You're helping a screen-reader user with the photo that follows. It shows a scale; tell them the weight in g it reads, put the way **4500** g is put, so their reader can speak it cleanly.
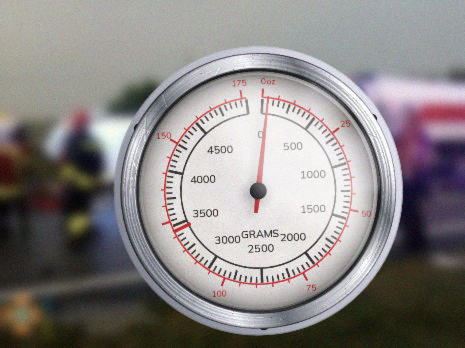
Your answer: **50** g
